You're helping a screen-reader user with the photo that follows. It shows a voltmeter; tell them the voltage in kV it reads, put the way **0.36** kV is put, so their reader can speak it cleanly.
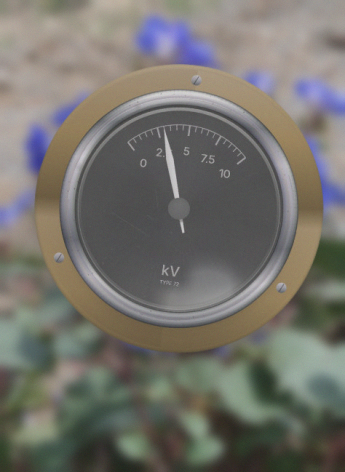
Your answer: **3** kV
